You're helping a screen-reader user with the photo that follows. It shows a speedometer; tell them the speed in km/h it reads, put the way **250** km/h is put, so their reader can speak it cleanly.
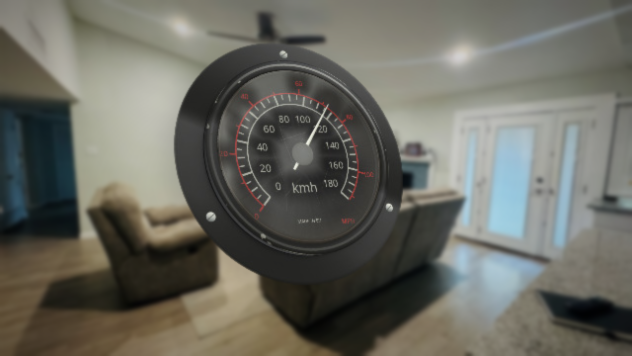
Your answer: **115** km/h
